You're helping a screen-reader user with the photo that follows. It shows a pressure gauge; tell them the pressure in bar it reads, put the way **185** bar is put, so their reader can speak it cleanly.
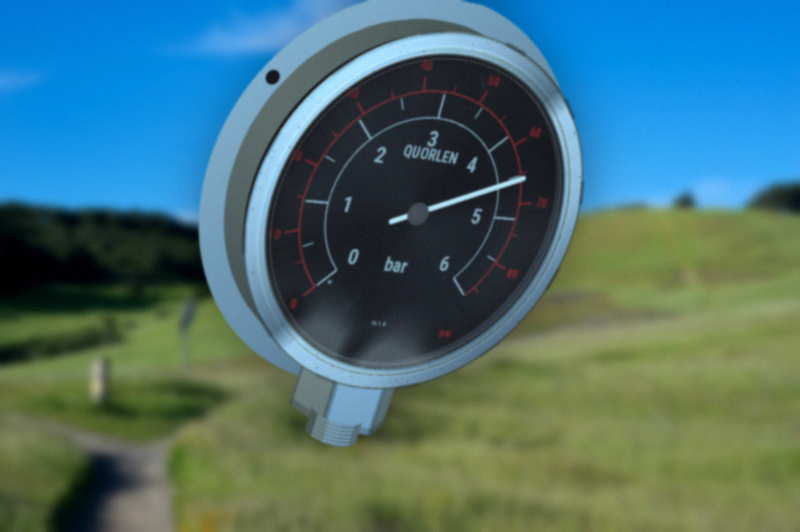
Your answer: **4.5** bar
